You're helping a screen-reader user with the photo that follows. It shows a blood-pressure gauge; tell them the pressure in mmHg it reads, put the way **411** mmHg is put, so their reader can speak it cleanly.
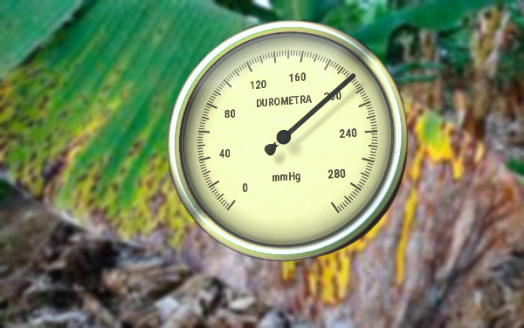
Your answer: **200** mmHg
